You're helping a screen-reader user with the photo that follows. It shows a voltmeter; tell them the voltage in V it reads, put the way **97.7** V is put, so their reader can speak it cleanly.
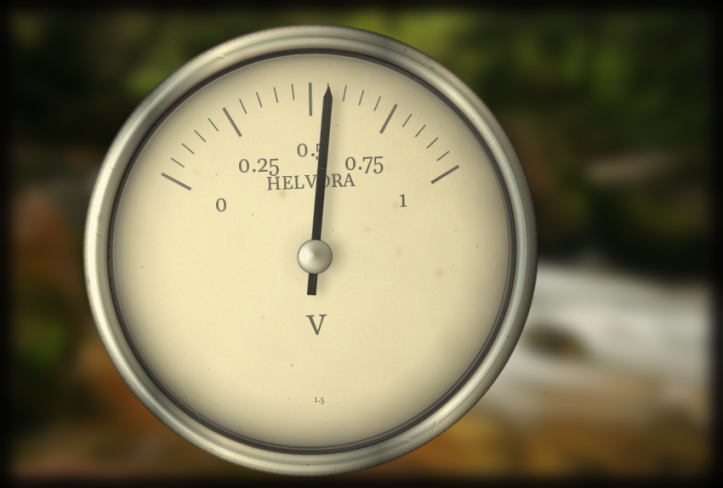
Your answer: **0.55** V
